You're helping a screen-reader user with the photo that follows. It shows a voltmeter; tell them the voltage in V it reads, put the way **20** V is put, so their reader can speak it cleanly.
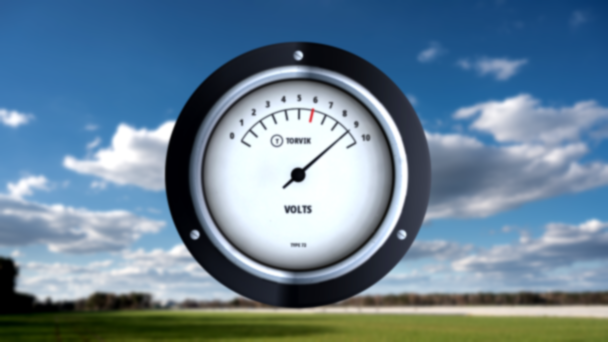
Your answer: **9** V
